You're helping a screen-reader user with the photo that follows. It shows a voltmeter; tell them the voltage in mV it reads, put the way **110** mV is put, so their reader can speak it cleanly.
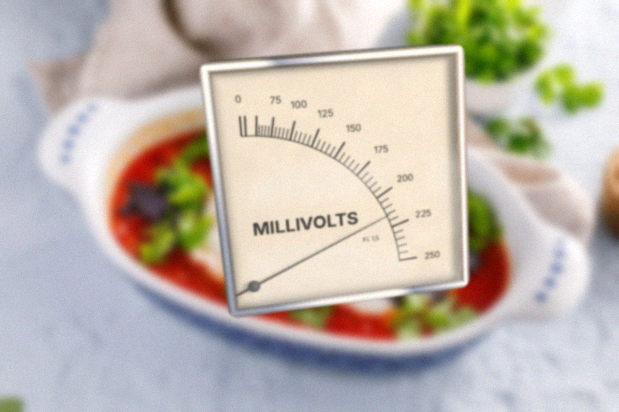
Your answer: **215** mV
